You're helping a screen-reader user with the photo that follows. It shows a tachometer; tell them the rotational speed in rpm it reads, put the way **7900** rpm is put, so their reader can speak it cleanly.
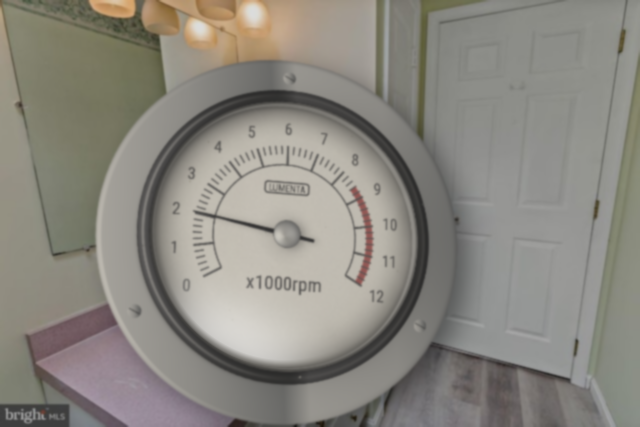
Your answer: **2000** rpm
